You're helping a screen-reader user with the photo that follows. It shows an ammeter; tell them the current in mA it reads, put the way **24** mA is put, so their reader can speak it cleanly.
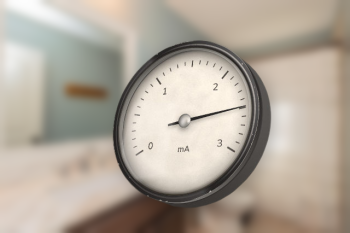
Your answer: **2.5** mA
